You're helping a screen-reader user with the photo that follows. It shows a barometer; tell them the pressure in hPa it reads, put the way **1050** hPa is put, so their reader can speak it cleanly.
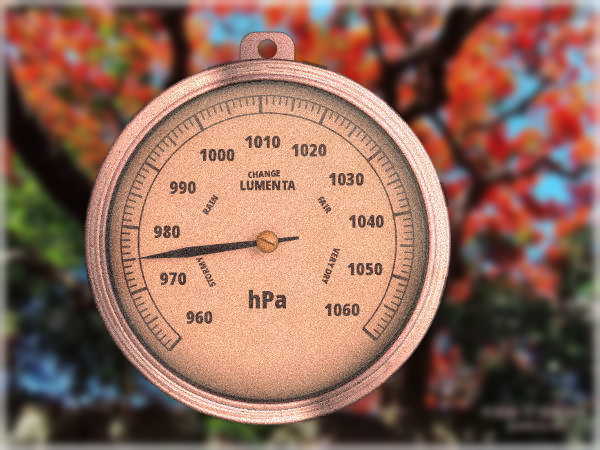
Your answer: **975** hPa
